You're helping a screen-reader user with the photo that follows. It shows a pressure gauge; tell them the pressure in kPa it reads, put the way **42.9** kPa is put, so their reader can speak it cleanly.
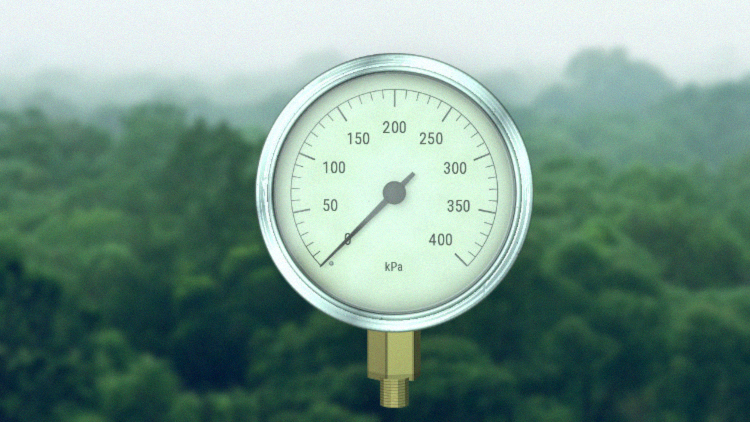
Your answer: **0** kPa
